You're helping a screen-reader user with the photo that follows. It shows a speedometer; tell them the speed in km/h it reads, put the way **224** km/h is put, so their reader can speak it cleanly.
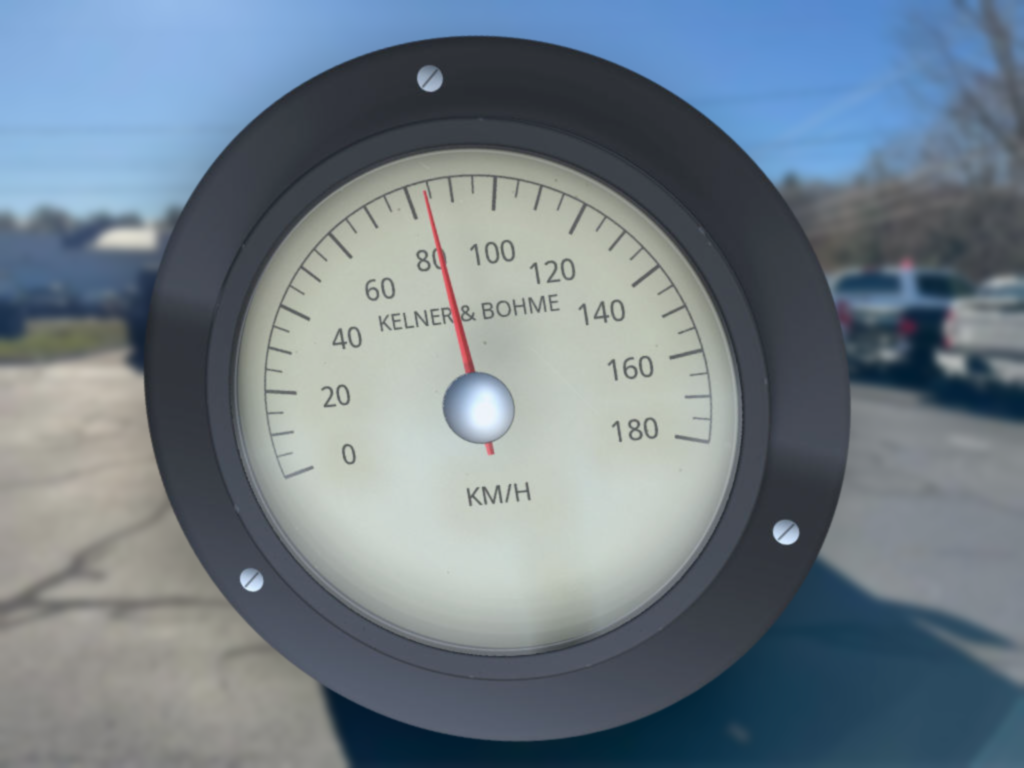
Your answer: **85** km/h
